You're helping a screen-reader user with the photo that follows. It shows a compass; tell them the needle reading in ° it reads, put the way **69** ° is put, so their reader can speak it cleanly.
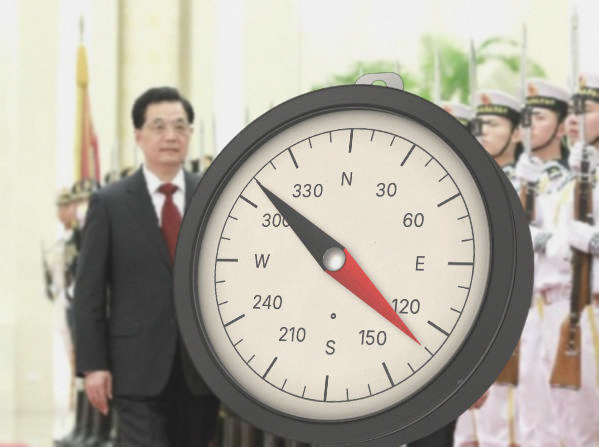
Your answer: **130** °
